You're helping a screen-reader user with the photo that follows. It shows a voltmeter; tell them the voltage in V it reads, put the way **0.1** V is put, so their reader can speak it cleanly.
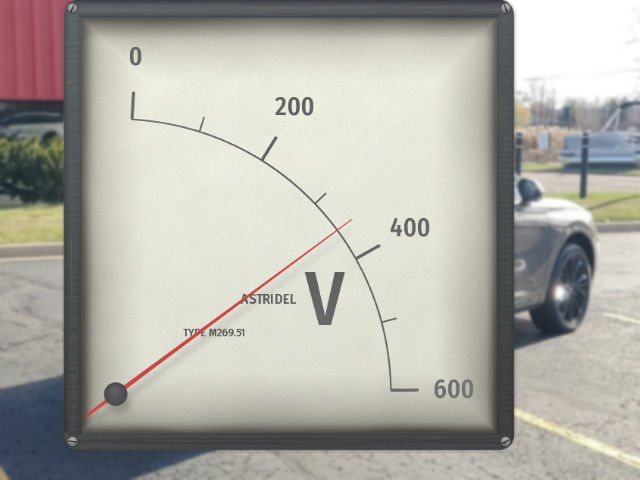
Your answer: **350** V
